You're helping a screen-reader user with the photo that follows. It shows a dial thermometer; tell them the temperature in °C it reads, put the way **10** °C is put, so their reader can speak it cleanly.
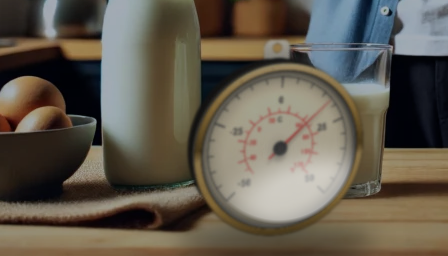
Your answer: **17.5** °C
